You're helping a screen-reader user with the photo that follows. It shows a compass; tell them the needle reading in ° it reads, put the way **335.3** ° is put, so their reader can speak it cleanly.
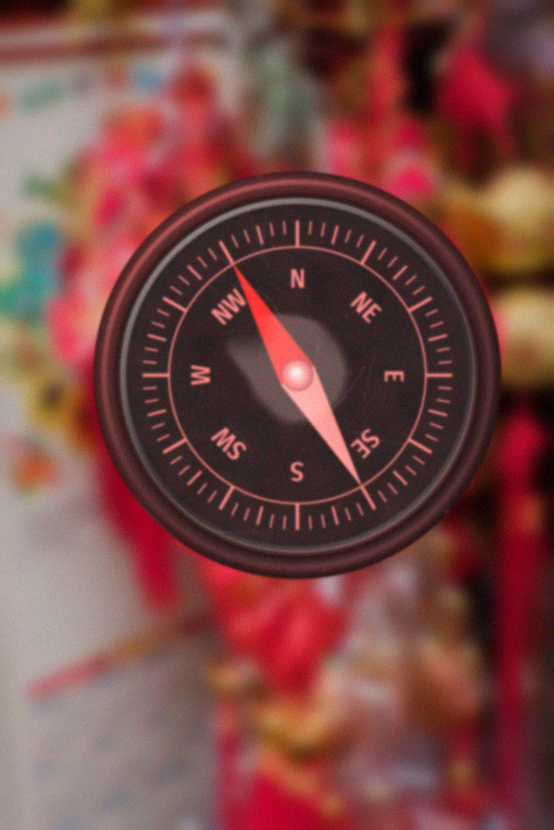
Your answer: **330** °
